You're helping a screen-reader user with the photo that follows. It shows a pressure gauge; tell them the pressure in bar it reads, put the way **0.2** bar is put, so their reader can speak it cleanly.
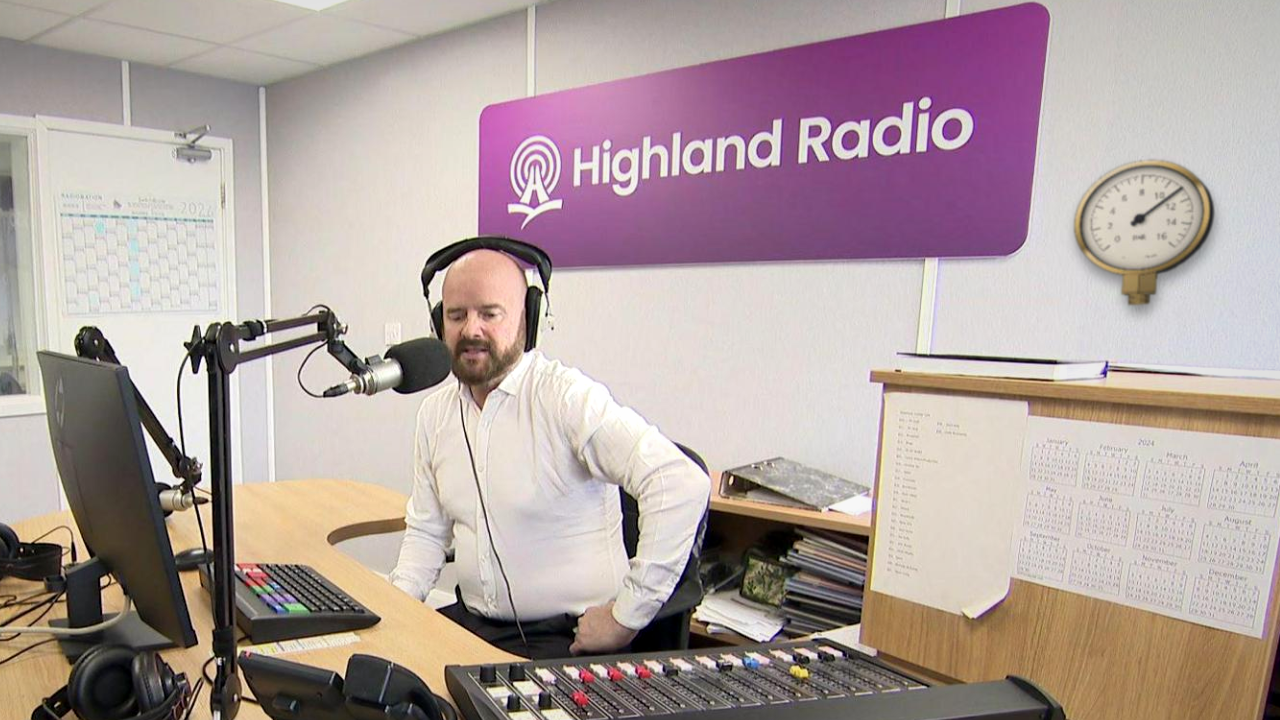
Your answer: **11** bar
